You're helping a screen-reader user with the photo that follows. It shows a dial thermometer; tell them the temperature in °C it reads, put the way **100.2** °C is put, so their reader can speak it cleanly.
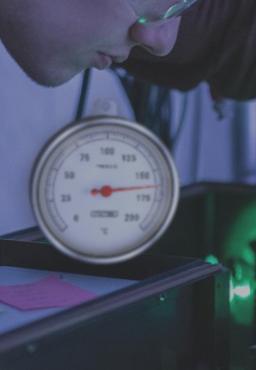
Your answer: **162.5** °C
